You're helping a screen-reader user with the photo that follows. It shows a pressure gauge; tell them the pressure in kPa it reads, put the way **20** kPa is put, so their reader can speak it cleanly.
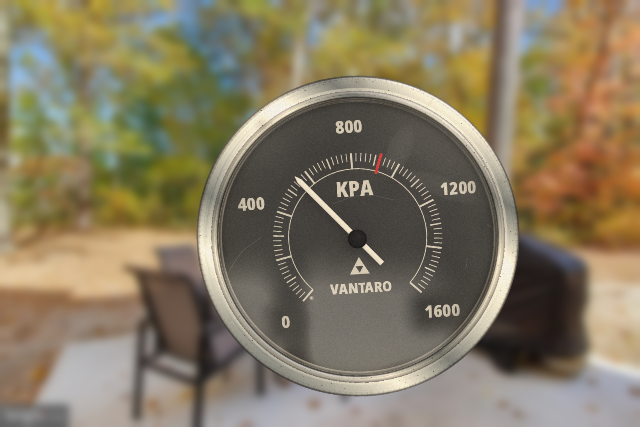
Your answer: **560** kPa
